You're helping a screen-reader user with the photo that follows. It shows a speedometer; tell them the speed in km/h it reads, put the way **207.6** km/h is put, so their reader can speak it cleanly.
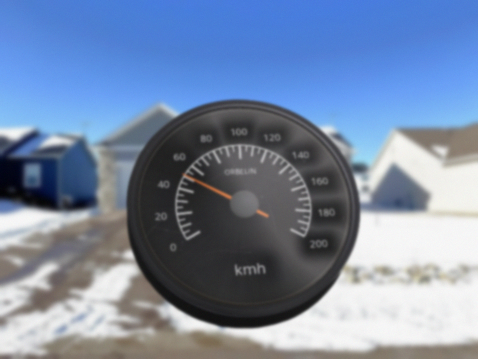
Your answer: **50** km/h
